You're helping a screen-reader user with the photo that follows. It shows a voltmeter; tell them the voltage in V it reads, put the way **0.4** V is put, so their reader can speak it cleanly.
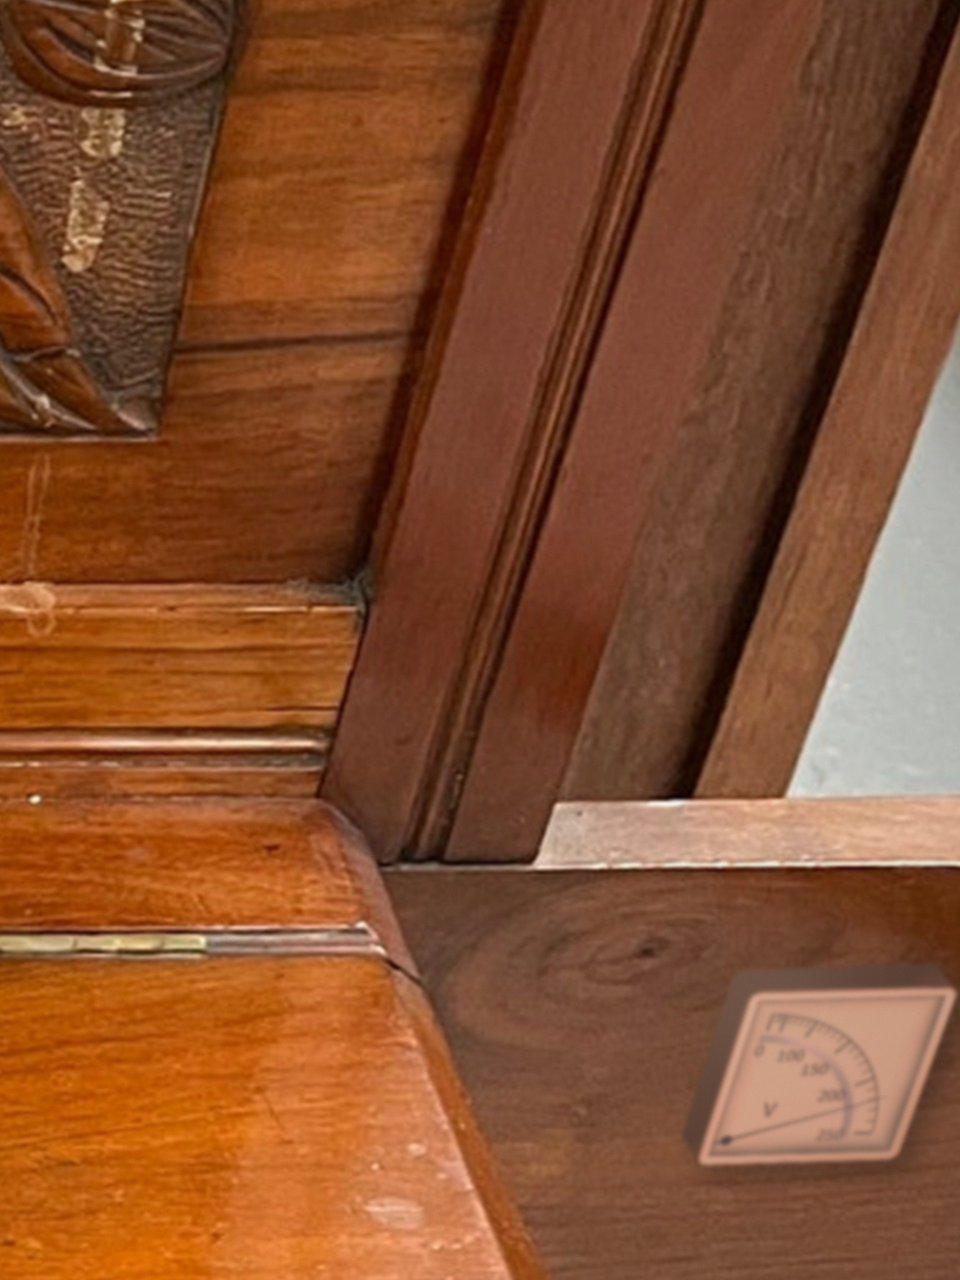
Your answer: **220** V
